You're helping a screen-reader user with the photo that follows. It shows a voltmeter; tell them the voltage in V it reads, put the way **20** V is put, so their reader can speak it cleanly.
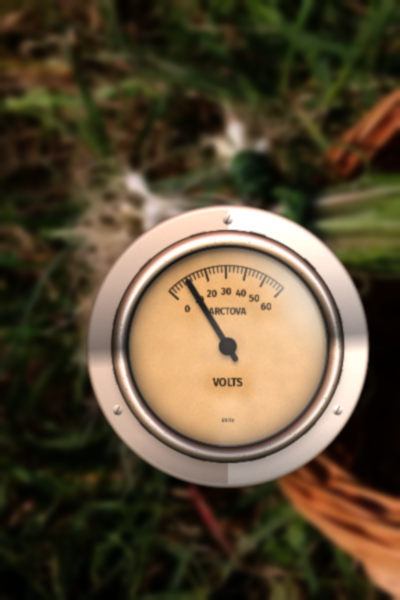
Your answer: **10** V
